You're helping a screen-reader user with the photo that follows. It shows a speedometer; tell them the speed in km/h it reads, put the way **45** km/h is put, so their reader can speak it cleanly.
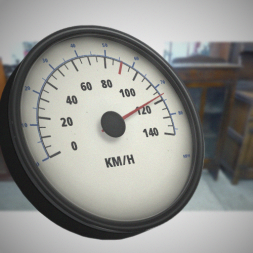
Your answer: **117.5** km/h
